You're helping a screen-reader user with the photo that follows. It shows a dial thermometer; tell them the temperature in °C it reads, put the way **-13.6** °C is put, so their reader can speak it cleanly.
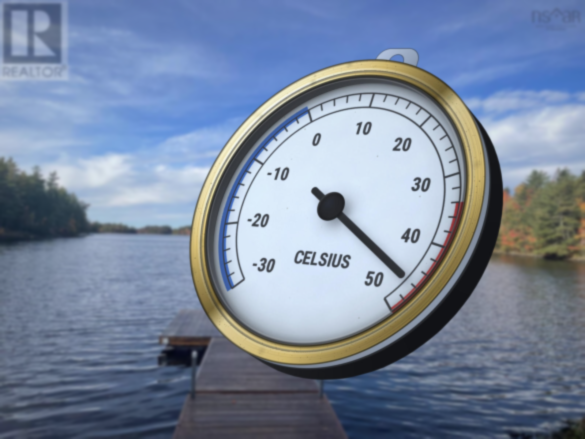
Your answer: **46** °C
